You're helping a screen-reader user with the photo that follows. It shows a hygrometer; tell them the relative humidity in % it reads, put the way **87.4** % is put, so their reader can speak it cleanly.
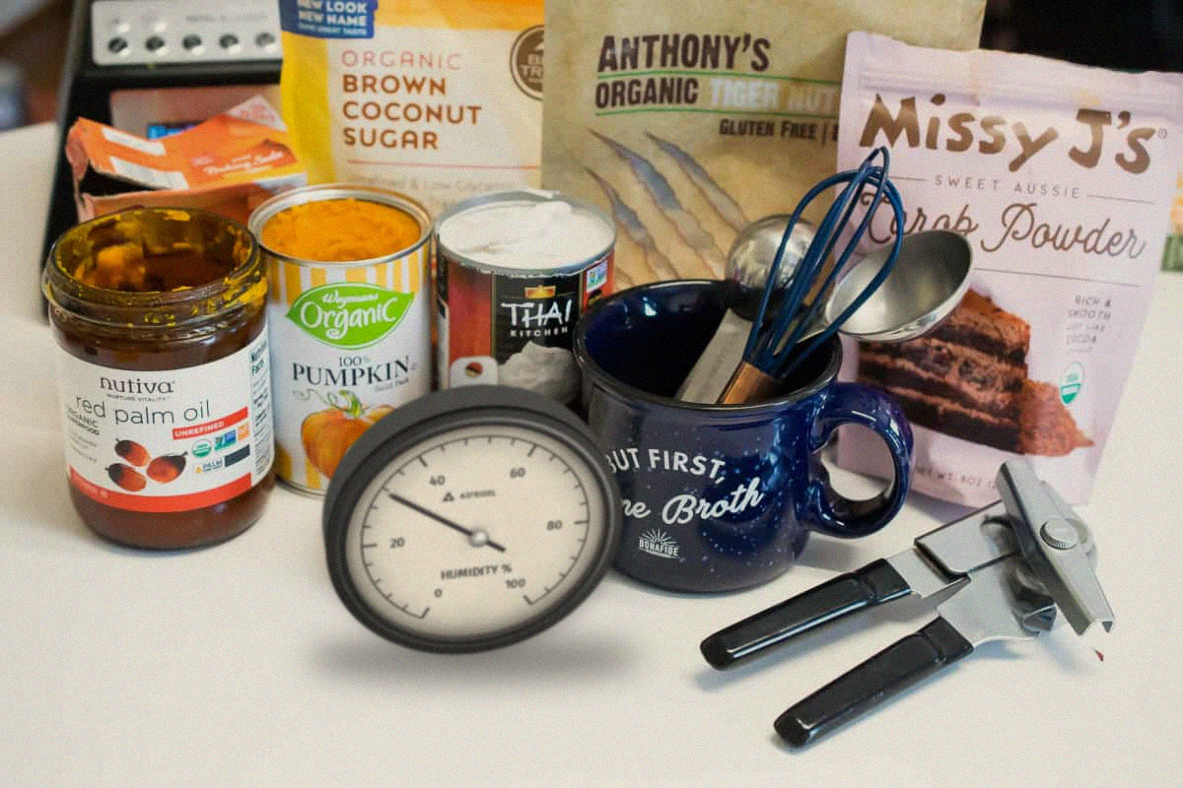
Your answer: **32** %
